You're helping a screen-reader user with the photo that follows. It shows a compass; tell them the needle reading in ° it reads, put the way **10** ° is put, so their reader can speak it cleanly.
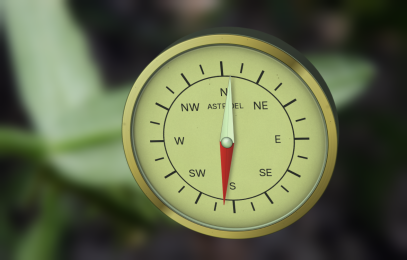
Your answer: **187.5** °
